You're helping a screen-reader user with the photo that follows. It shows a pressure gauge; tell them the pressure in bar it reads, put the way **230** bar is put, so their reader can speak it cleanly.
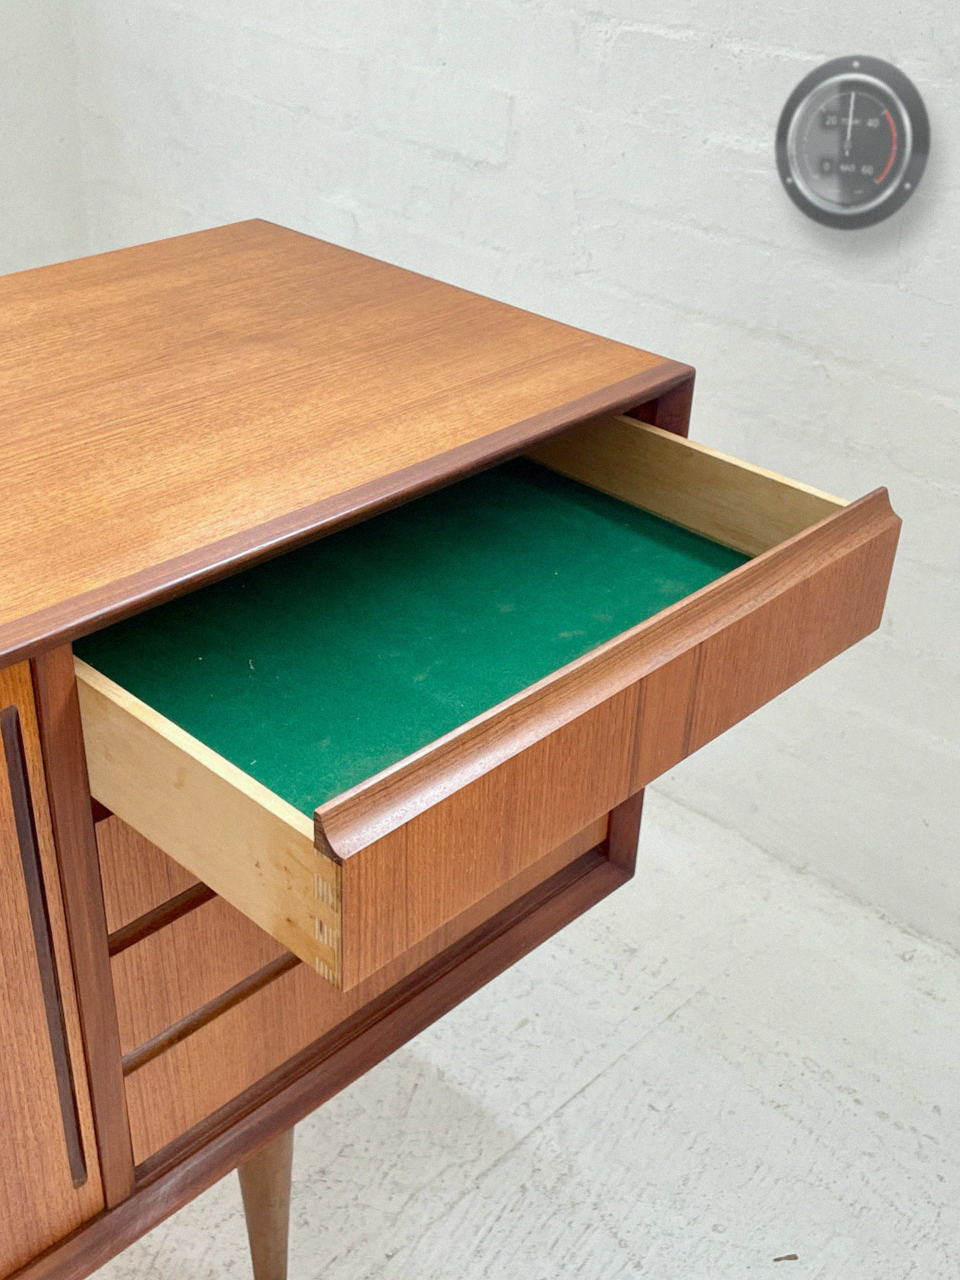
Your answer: **30** bar
